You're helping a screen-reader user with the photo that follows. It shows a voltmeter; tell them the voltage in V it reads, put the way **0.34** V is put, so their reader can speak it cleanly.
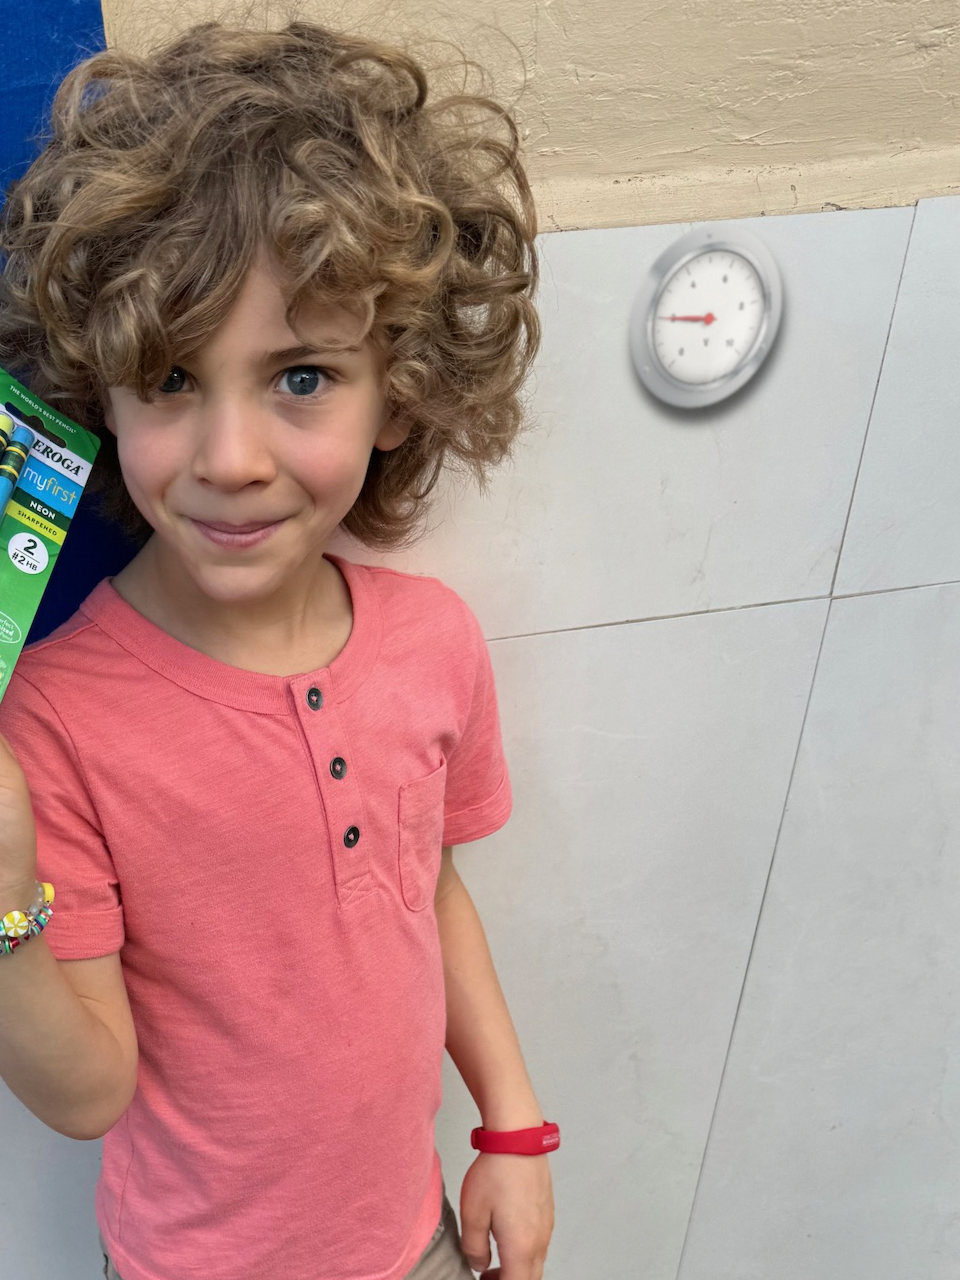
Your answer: **2** V
